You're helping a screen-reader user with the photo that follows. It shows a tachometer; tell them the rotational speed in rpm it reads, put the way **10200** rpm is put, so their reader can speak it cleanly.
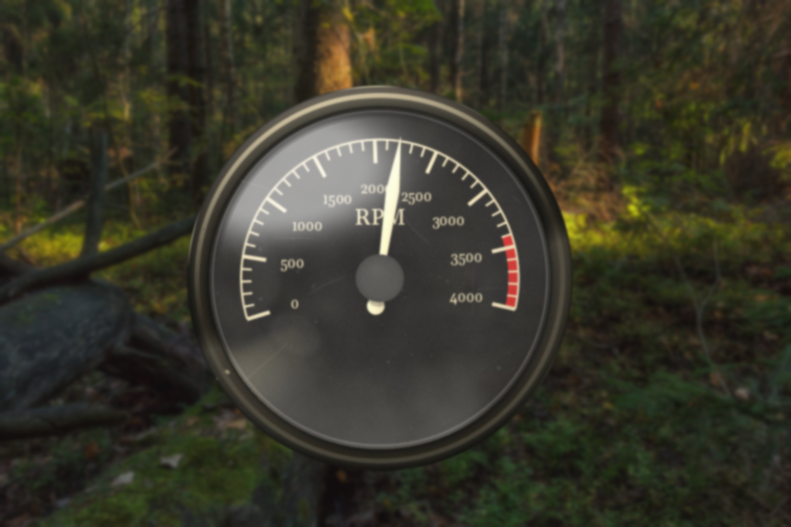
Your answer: **2200** rpm
